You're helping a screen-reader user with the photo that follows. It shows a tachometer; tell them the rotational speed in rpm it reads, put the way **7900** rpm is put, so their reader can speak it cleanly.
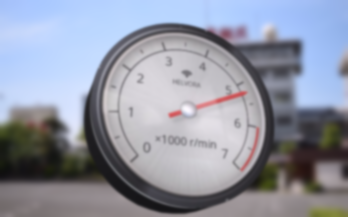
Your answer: **5250** rpm
